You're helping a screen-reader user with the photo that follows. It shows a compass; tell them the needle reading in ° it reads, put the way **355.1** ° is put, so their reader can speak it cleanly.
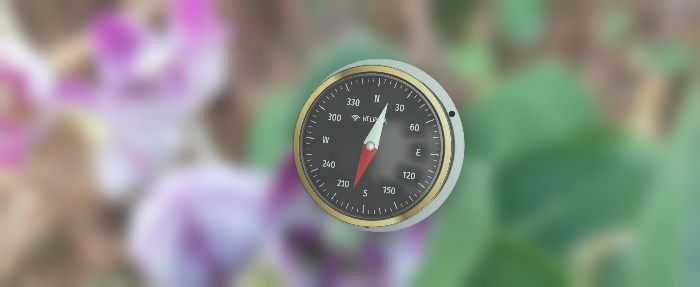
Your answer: **195** °
